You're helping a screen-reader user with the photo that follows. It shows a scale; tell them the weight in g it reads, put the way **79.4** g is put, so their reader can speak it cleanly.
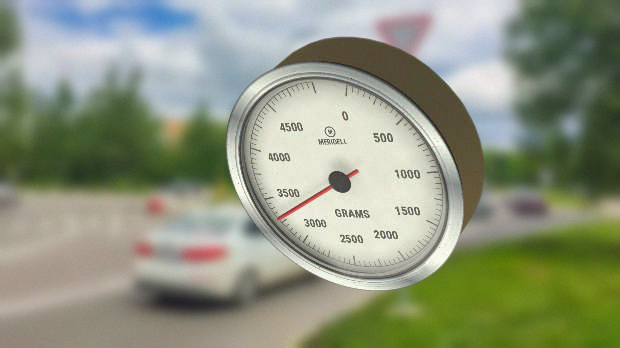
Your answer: **3300** g
